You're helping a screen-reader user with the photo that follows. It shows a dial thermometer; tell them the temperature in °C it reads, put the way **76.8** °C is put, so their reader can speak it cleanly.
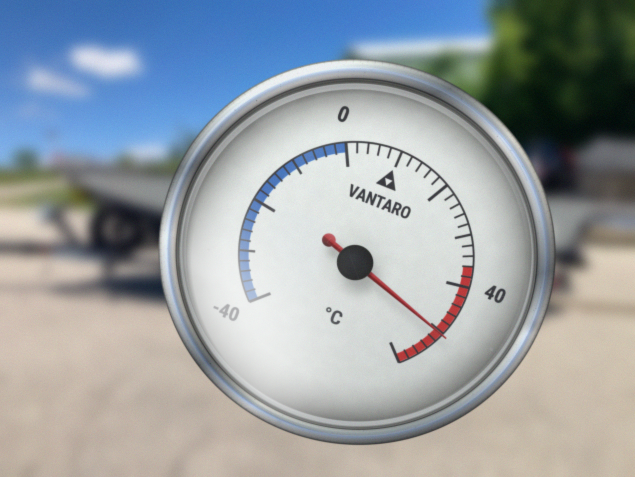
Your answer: **50** °C
